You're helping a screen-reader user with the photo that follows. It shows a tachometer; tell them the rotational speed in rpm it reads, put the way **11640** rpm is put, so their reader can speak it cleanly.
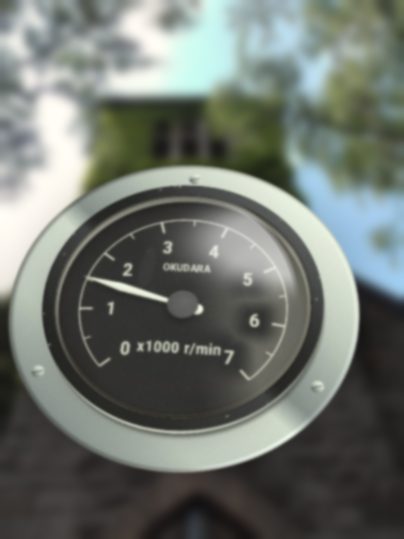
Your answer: **1500** rpm
